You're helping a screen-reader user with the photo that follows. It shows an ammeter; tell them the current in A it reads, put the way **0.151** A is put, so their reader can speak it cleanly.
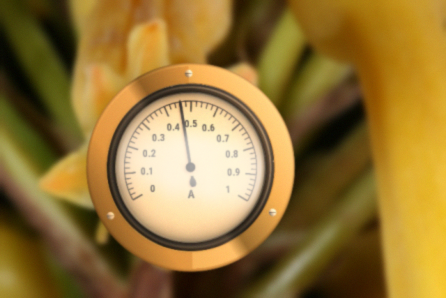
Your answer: **0.46** A
